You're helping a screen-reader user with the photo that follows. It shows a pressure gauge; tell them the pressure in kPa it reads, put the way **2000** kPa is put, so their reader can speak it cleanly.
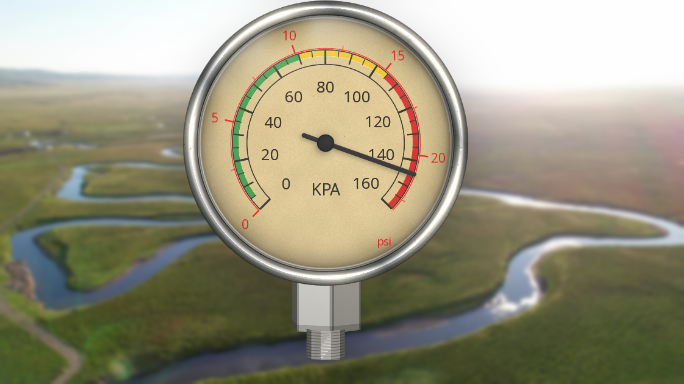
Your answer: **145** kPa
